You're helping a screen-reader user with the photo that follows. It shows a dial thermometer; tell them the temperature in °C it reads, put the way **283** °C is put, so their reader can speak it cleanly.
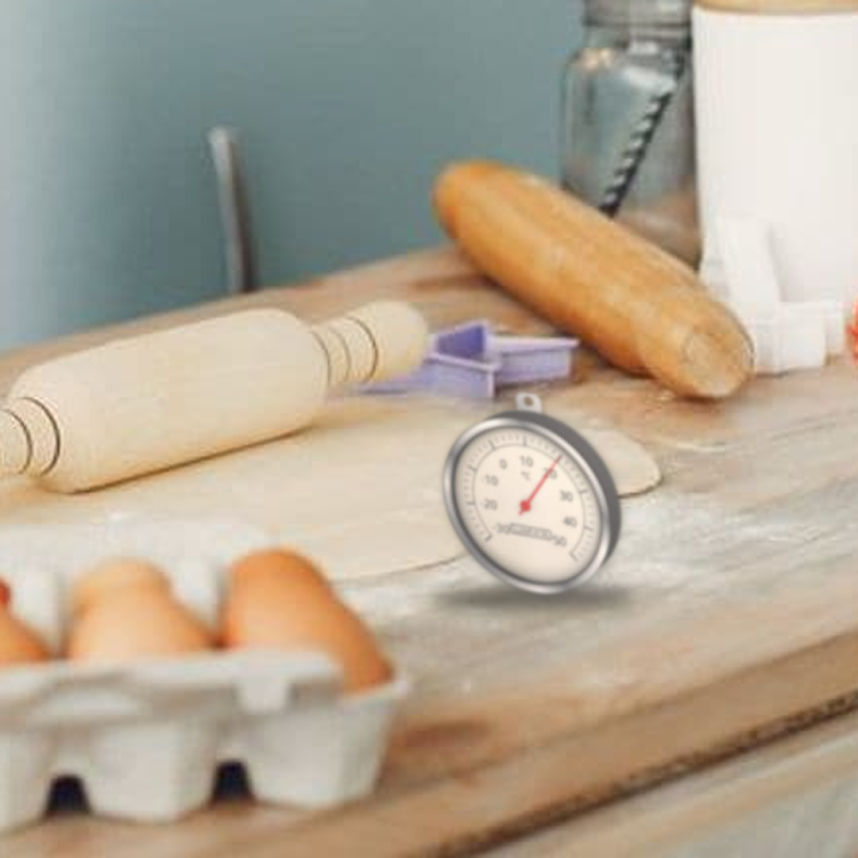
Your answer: **20** °C
